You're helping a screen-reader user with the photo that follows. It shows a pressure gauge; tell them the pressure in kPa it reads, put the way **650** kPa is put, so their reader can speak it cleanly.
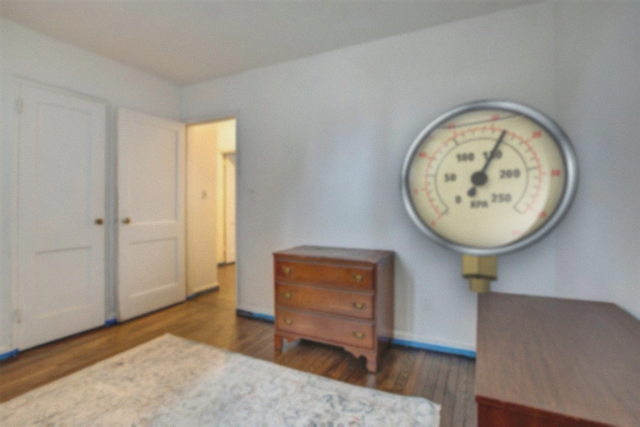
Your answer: **150** kPa
